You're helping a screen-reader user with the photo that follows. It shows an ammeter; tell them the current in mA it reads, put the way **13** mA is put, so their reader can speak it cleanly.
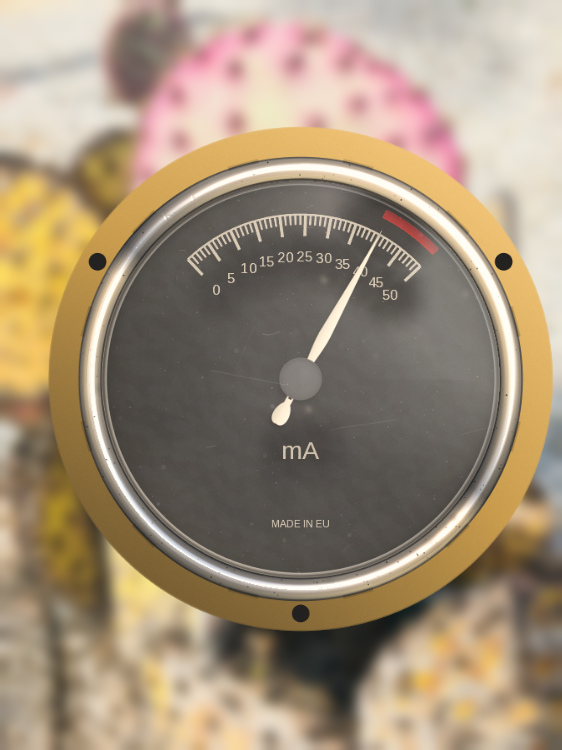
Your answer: **40** mA
